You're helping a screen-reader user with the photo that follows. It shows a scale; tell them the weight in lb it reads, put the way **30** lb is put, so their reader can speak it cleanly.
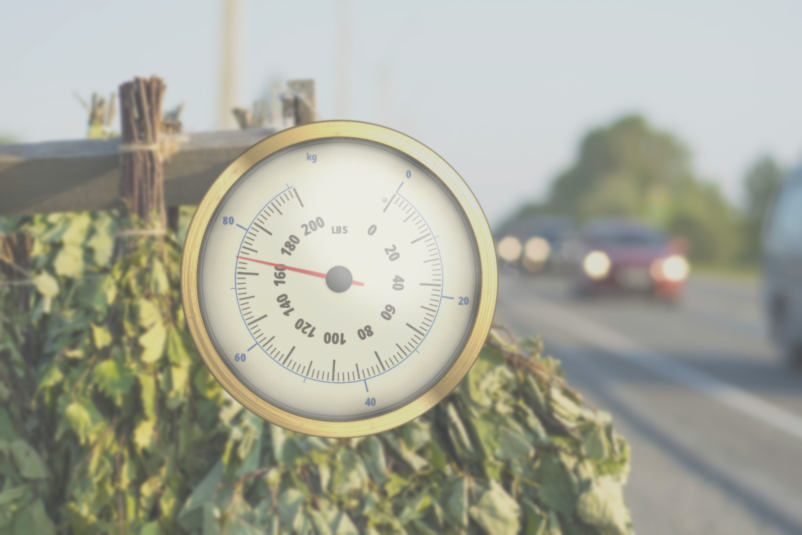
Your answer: **166** lb
